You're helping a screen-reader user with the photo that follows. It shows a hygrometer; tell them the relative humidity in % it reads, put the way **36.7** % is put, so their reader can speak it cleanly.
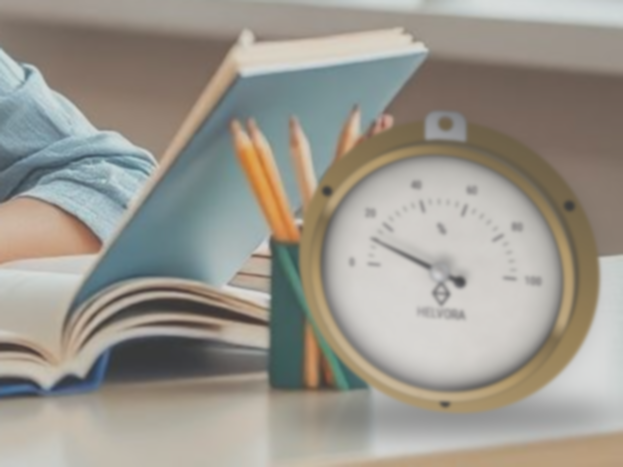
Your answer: **12** %
